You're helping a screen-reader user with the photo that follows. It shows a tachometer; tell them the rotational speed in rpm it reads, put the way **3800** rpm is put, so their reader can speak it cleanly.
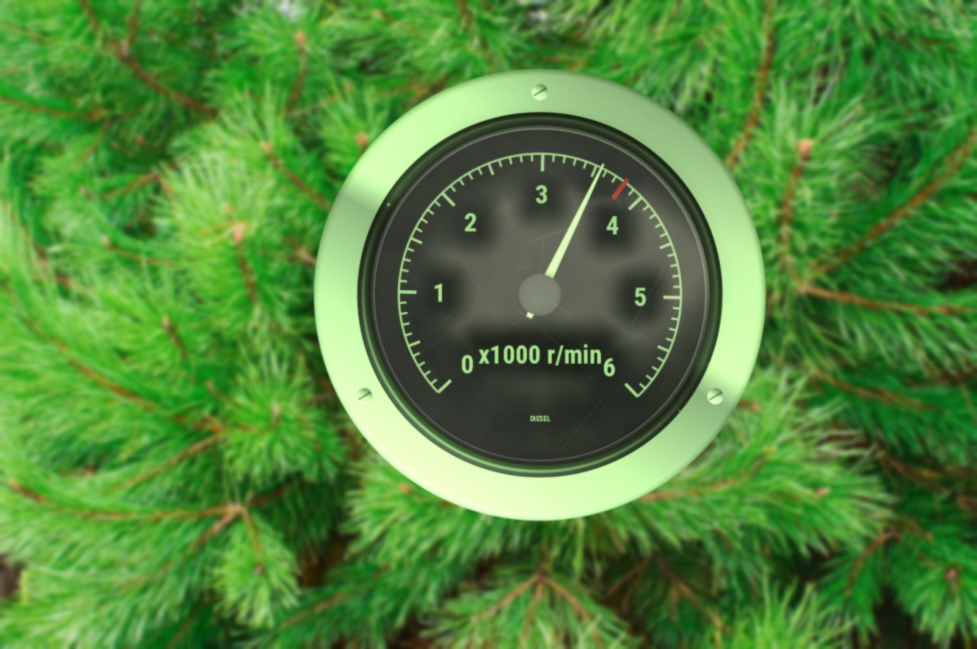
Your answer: **3550** rpm
